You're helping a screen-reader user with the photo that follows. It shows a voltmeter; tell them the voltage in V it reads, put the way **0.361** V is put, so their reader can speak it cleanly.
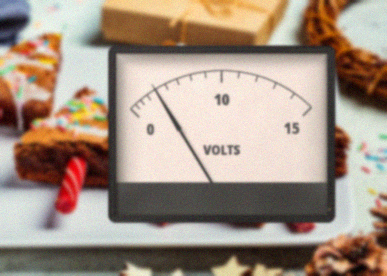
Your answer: **5** V
